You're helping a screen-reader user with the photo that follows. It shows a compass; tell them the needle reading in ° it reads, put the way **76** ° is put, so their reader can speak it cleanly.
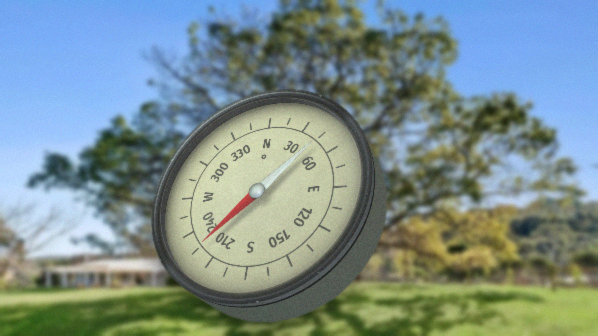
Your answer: **225** °
